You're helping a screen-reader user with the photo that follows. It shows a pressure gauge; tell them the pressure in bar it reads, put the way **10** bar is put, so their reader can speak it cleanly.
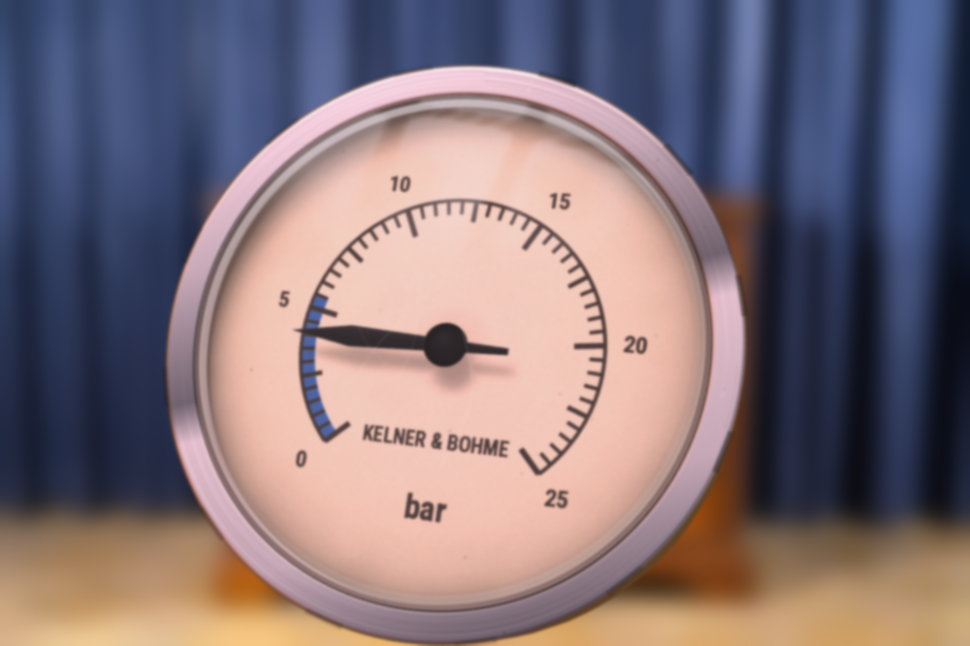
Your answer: **4** bar
